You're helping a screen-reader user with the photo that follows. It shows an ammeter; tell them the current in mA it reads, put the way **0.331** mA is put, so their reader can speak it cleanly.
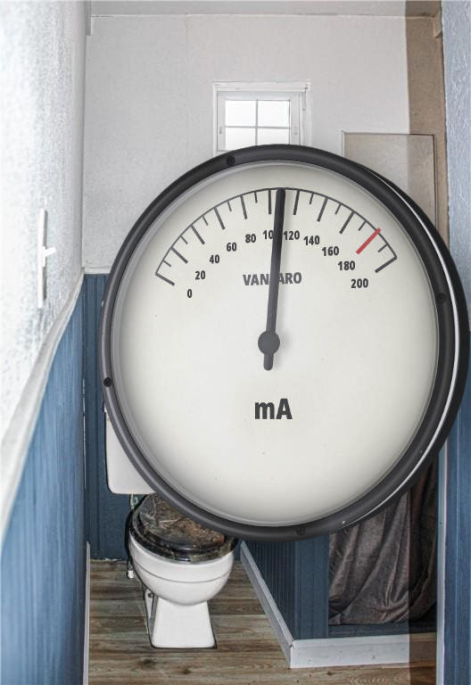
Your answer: **110** mA
